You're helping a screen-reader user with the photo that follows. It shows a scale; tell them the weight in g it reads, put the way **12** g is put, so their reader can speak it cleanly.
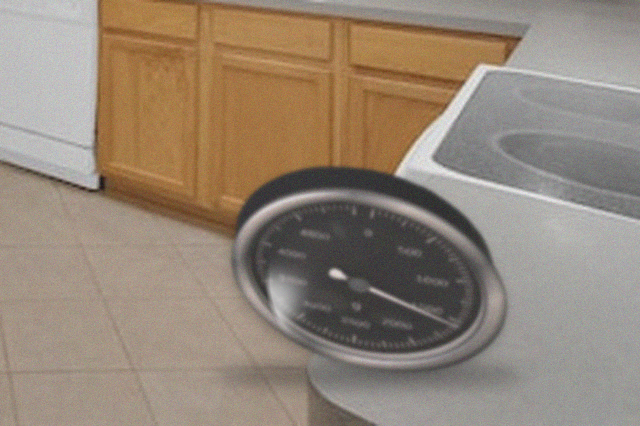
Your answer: **1500** g
